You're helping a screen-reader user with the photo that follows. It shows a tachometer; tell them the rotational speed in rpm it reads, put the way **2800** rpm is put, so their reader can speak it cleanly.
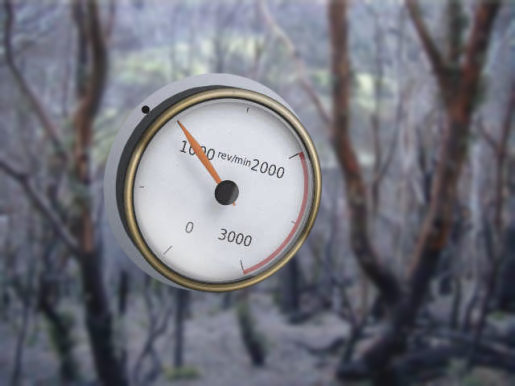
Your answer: **1000** rpm
